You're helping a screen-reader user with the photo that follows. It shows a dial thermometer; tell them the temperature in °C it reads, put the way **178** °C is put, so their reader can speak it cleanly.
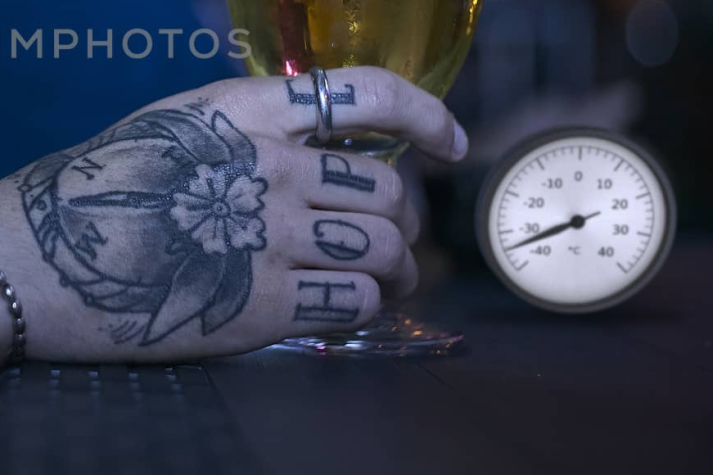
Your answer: **-34** °C
